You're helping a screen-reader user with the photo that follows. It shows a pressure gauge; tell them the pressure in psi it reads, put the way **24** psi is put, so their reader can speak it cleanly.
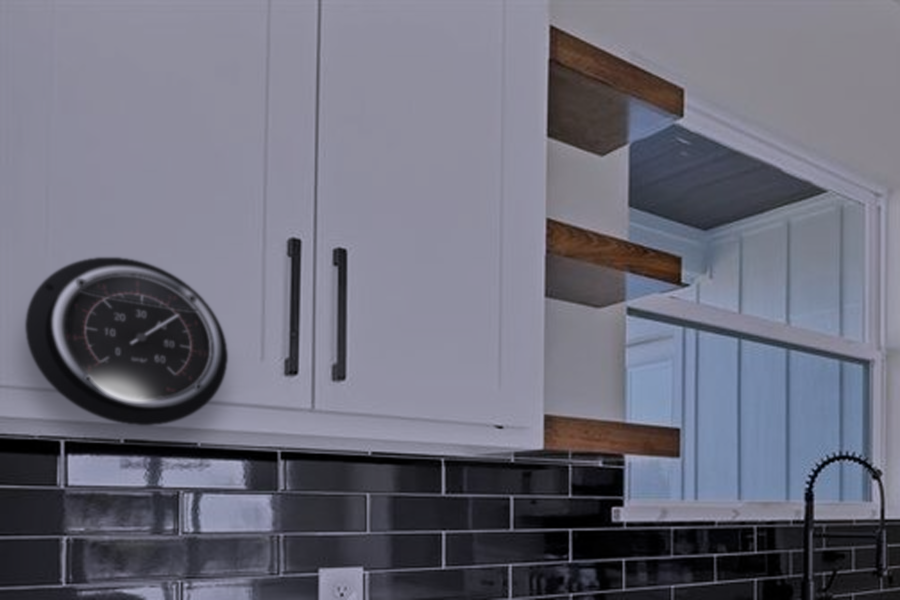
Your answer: **40** psi
